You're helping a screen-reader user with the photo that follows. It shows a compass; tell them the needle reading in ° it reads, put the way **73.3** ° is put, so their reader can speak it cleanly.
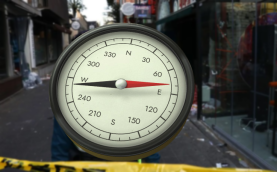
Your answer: **80** °
